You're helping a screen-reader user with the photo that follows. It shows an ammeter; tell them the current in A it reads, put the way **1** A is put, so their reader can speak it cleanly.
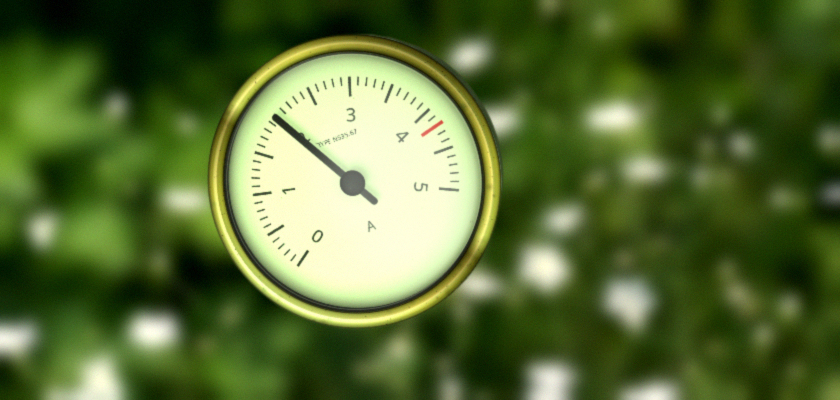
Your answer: **2** A
